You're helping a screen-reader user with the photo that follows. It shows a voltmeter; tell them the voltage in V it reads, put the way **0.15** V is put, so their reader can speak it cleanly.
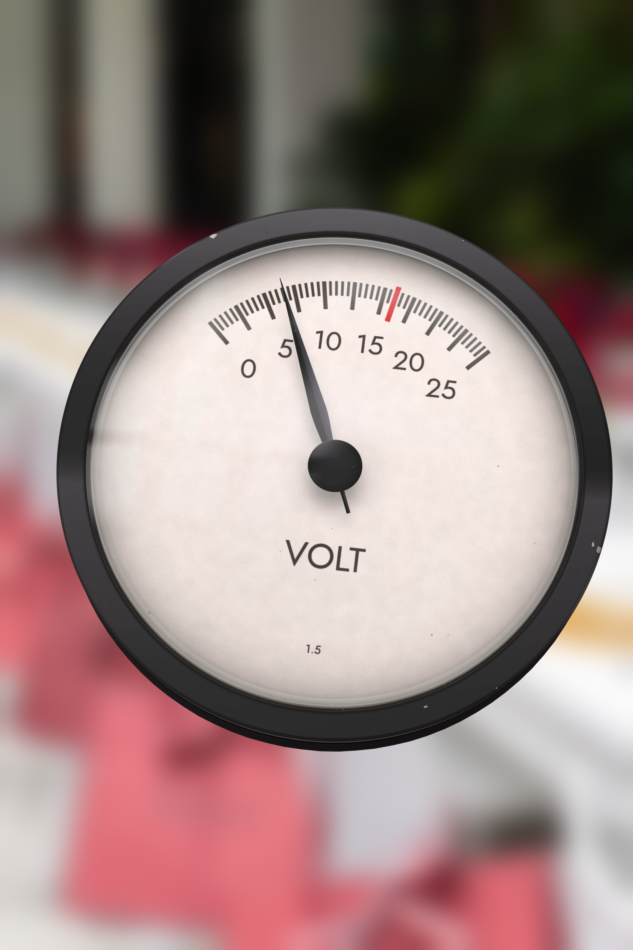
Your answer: **6.5** V
